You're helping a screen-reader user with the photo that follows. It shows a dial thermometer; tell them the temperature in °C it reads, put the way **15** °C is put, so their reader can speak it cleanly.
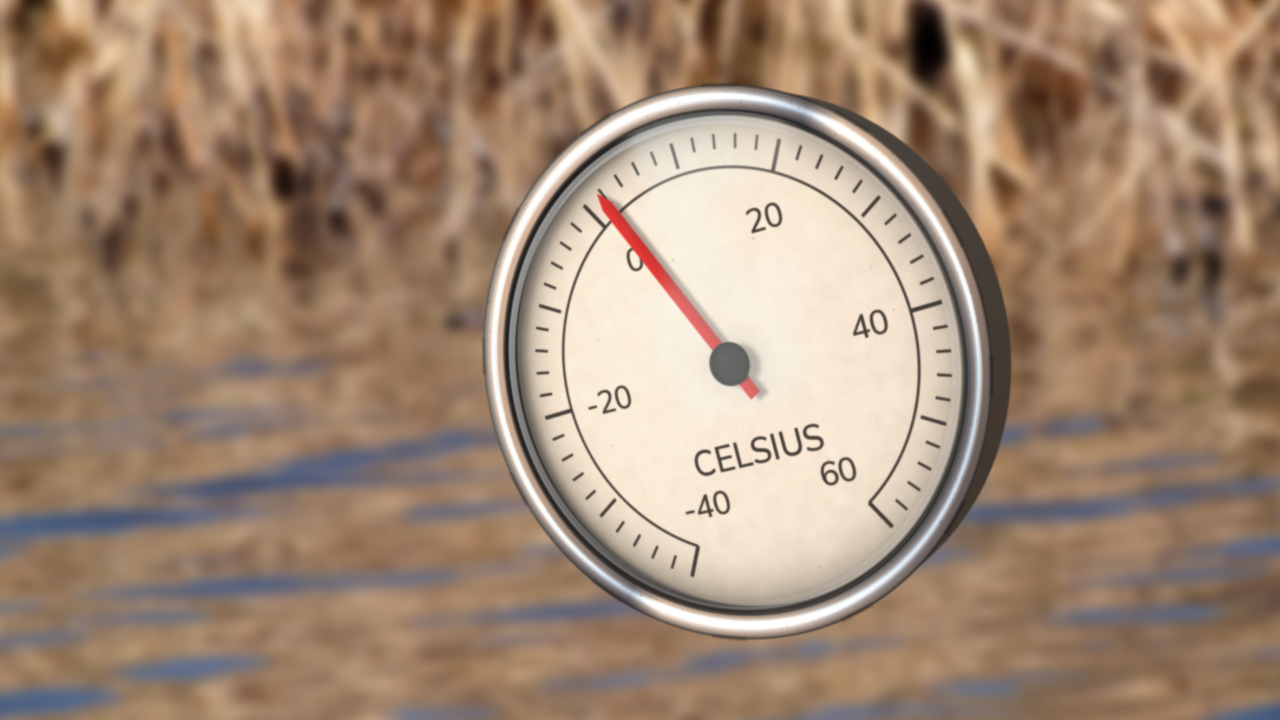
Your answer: **2** °C
